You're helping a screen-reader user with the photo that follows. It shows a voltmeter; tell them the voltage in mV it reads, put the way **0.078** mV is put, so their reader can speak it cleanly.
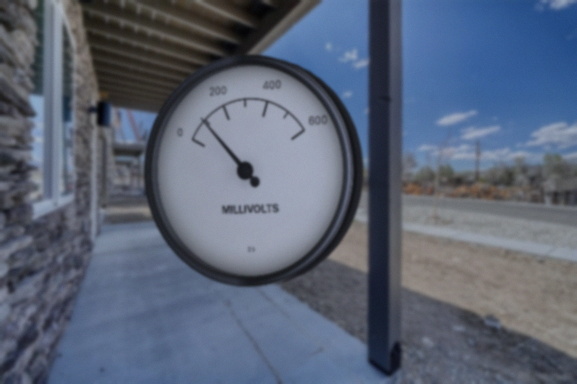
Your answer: **100** mV
